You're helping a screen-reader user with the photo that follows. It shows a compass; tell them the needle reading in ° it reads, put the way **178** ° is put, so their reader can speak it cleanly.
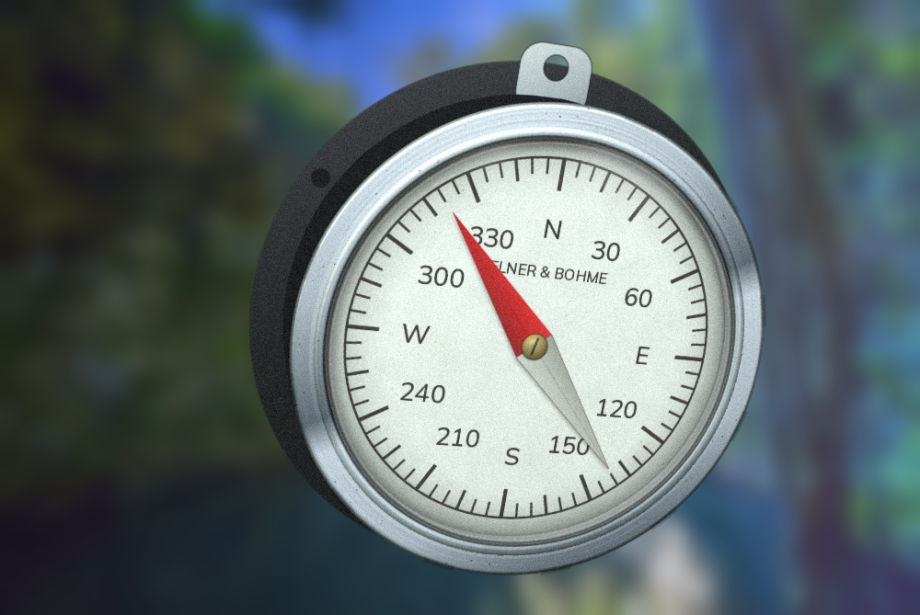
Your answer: **320** °
